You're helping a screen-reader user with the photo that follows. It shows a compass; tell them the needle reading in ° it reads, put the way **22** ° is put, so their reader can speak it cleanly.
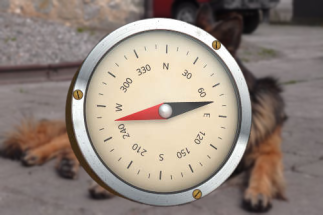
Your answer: **255** °
